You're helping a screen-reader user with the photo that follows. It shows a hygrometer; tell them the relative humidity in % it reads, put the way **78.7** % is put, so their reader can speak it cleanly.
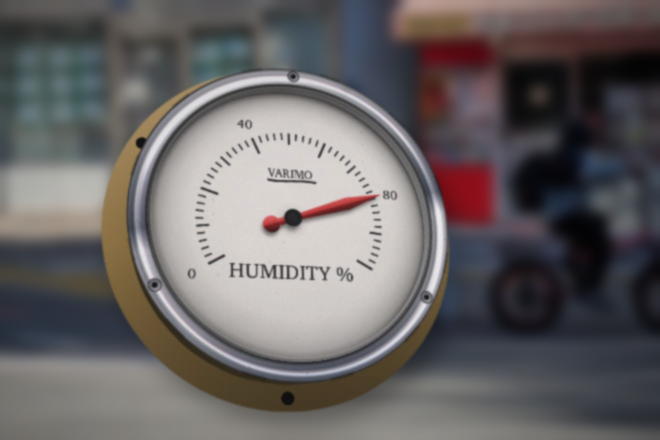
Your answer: **80** %
